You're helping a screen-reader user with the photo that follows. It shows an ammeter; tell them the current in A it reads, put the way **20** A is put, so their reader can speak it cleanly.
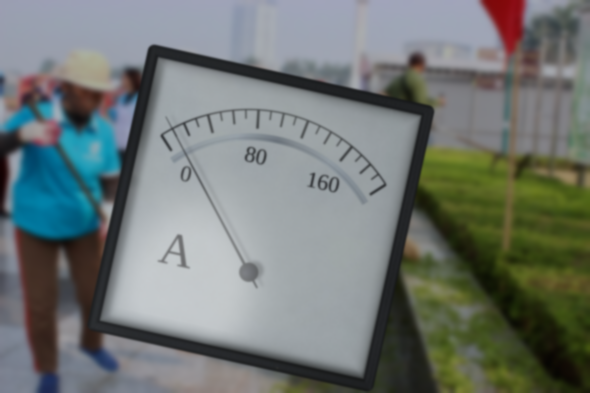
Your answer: **10** A
